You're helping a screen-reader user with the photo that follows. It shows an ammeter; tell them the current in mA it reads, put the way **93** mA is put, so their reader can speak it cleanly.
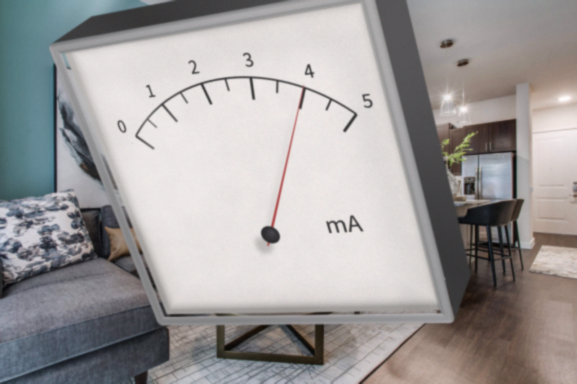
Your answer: **4** mA
